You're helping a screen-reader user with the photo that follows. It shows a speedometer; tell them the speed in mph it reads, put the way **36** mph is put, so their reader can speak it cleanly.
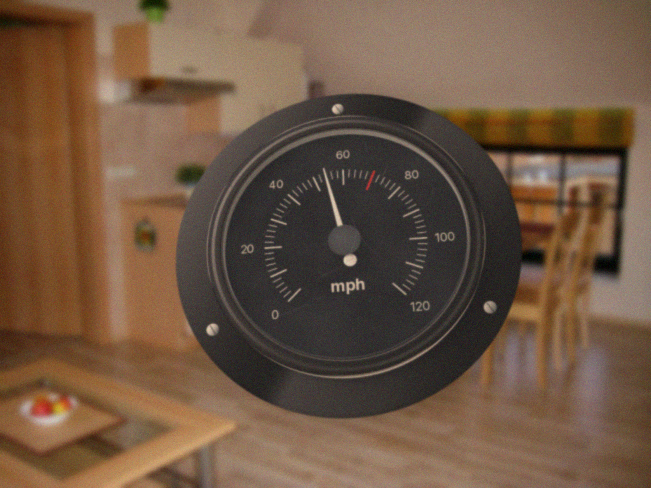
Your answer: **54** mph
